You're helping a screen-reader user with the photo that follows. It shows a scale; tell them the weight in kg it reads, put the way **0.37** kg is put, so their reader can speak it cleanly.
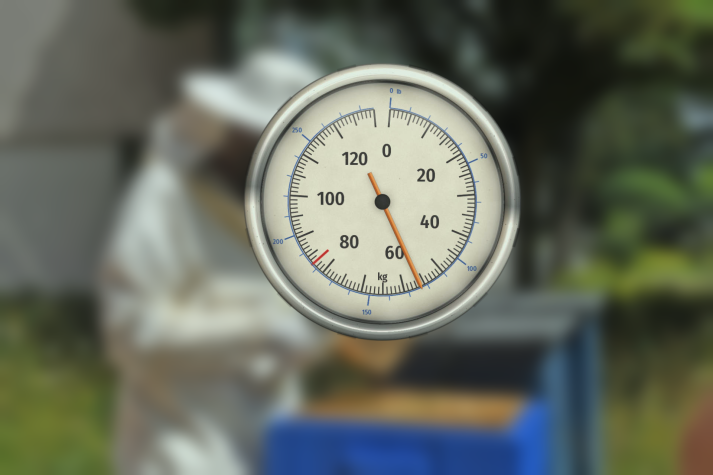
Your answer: **56** kg
